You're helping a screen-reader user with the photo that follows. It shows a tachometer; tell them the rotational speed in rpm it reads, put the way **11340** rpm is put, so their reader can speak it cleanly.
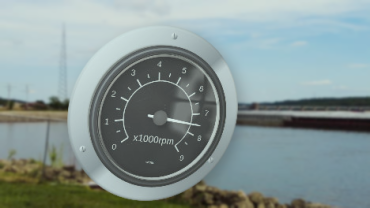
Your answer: **7500** rpm
